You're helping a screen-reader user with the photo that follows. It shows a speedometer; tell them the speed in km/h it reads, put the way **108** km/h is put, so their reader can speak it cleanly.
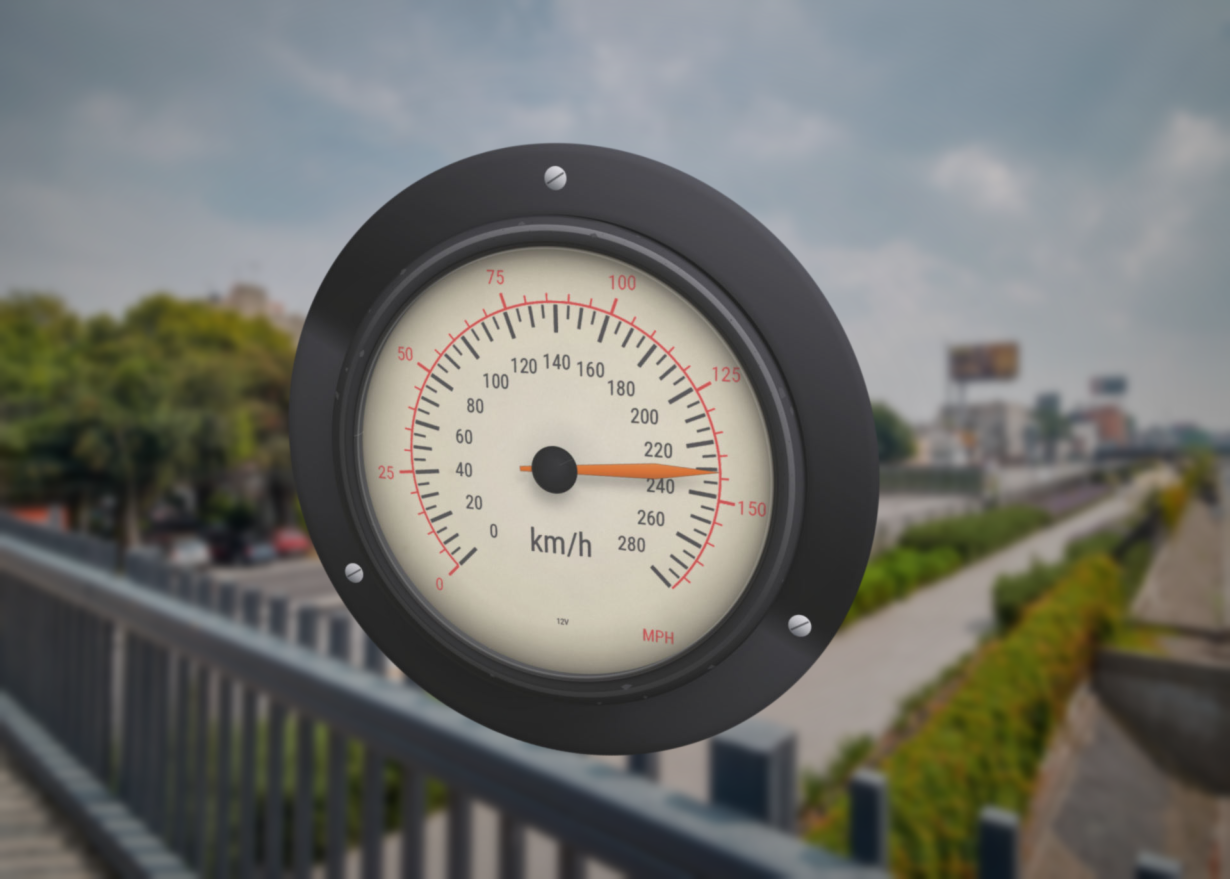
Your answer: **230** km/h
